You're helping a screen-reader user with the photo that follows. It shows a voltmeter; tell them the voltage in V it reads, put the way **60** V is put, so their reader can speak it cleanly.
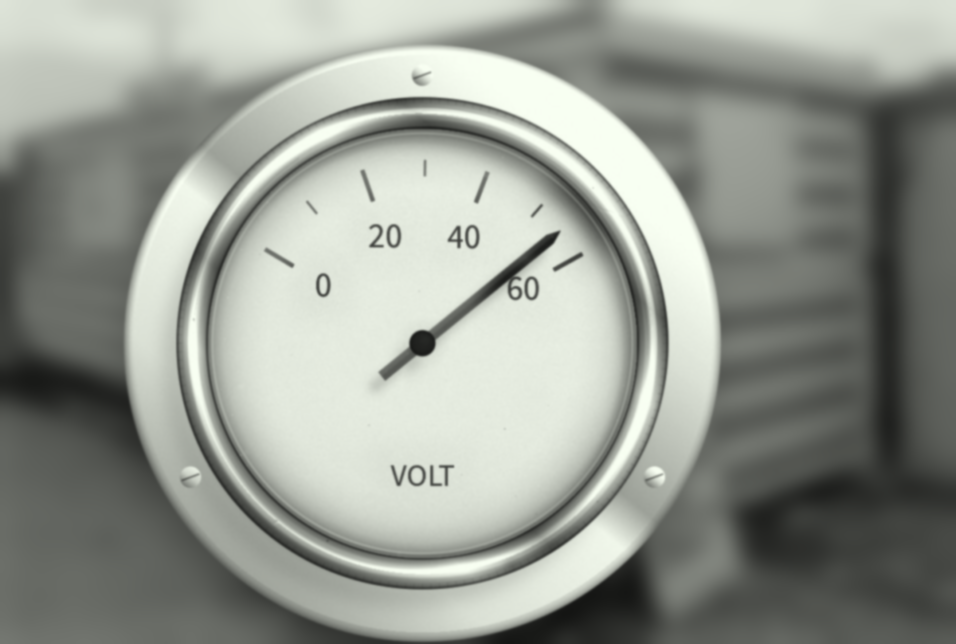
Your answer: **55** V
